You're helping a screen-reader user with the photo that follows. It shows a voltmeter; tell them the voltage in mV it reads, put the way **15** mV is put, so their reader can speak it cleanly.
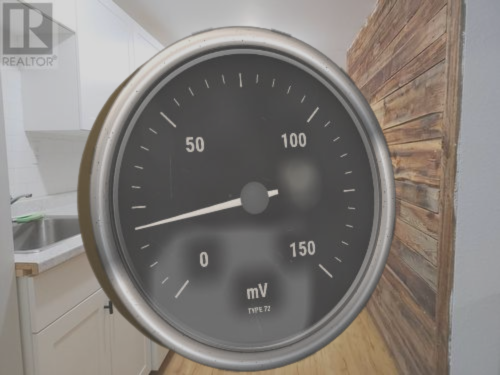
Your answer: **20** mV
